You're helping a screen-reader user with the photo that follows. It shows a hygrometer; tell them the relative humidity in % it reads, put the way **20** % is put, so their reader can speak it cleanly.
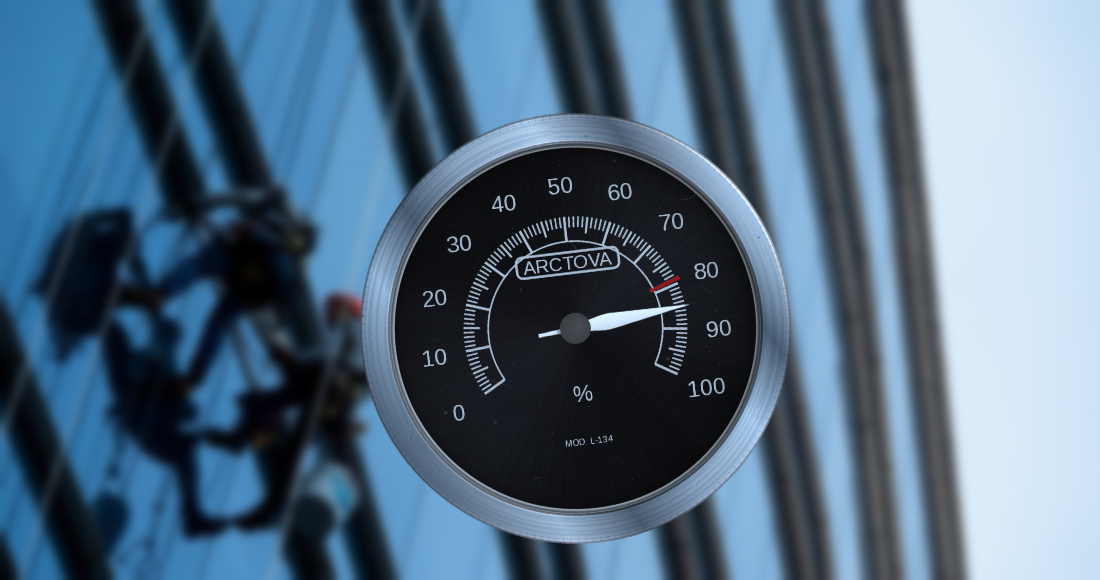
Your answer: **85** %
